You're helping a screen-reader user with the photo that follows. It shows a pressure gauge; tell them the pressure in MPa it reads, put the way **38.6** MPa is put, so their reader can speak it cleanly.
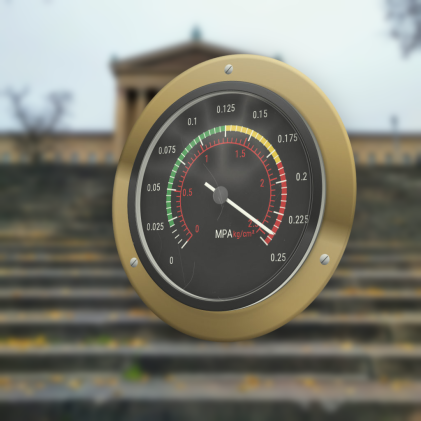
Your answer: **0.24** MPa
